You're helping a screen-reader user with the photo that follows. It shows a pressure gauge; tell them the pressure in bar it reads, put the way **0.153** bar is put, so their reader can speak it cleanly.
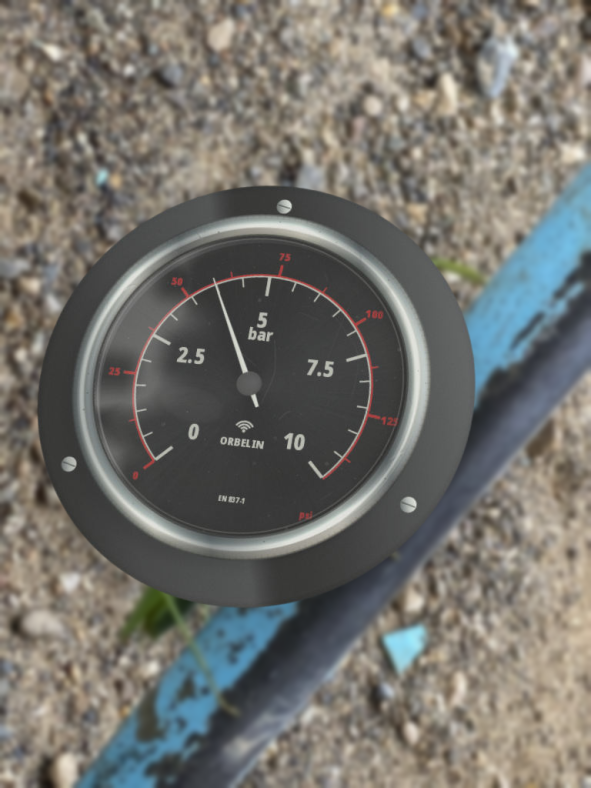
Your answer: **4** bar
